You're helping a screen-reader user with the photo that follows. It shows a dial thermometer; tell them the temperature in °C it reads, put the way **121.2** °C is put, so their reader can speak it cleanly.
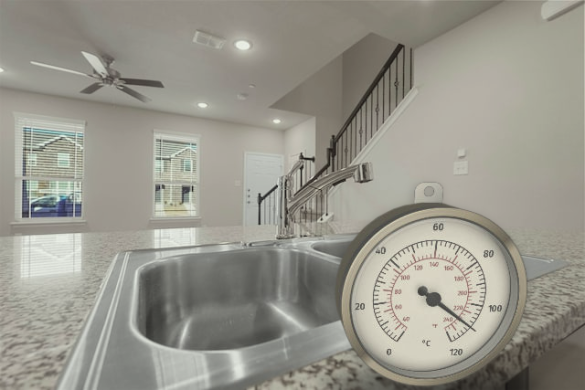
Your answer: **110** °C
